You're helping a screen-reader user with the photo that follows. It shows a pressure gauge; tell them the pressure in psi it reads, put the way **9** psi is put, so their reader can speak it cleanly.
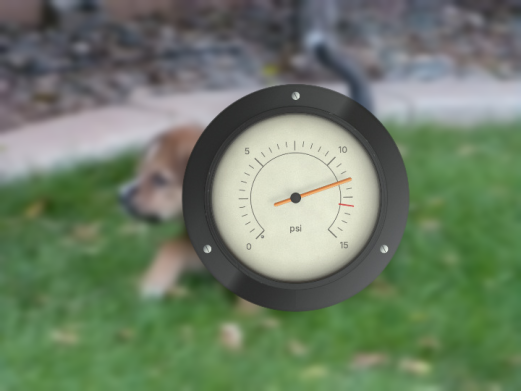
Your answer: **11.5** psi
